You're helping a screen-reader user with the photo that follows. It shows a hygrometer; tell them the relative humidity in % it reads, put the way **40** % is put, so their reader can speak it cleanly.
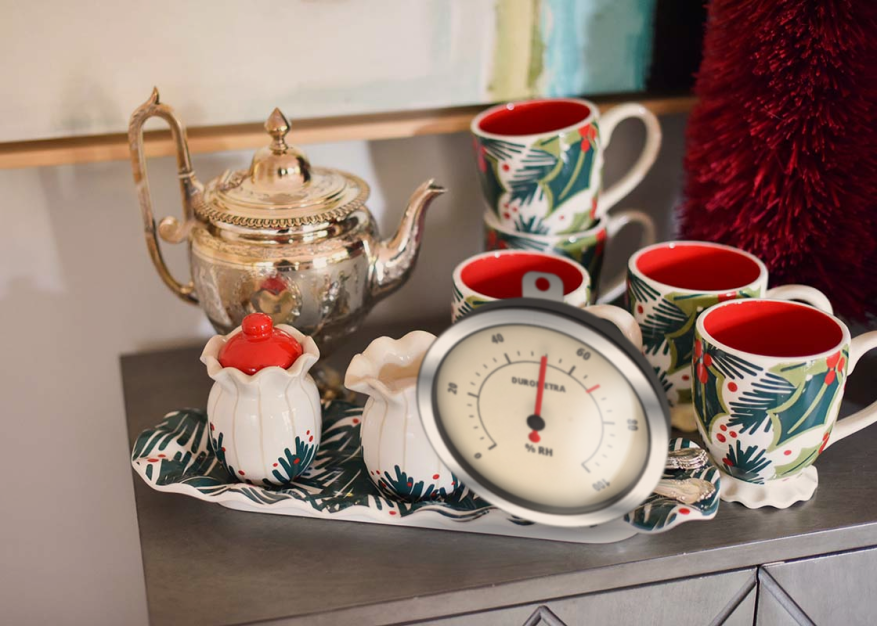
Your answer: **52** %
